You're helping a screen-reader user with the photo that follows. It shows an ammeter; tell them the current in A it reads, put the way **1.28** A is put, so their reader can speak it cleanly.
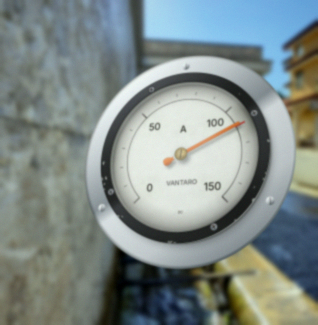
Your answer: **110** A
